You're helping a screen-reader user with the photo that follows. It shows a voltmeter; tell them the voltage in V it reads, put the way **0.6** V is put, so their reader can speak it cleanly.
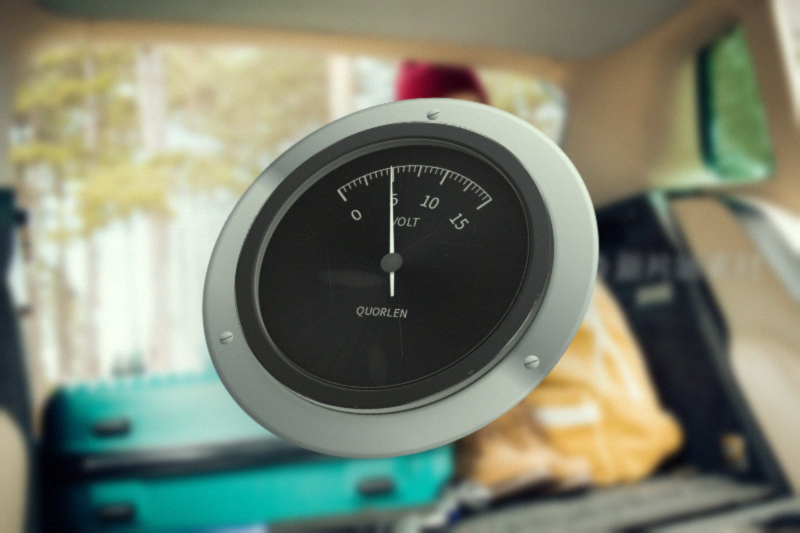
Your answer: **5** V
